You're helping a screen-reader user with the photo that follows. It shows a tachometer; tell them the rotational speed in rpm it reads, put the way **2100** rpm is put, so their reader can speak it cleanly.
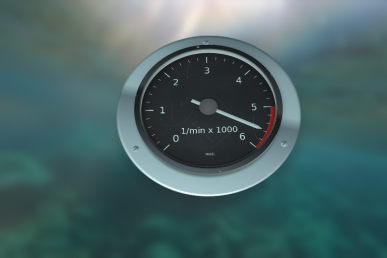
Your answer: **5600** rpm
